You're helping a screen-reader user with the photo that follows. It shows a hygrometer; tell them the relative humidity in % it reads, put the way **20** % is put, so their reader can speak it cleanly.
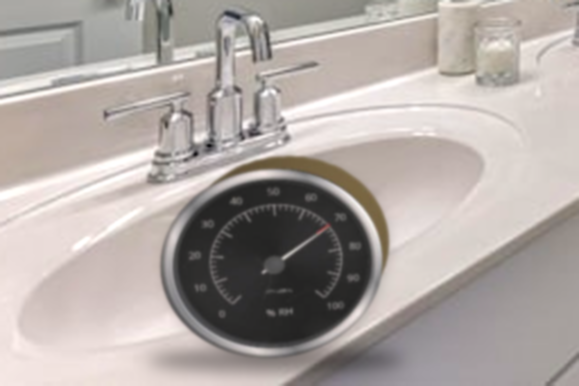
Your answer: **70** %
